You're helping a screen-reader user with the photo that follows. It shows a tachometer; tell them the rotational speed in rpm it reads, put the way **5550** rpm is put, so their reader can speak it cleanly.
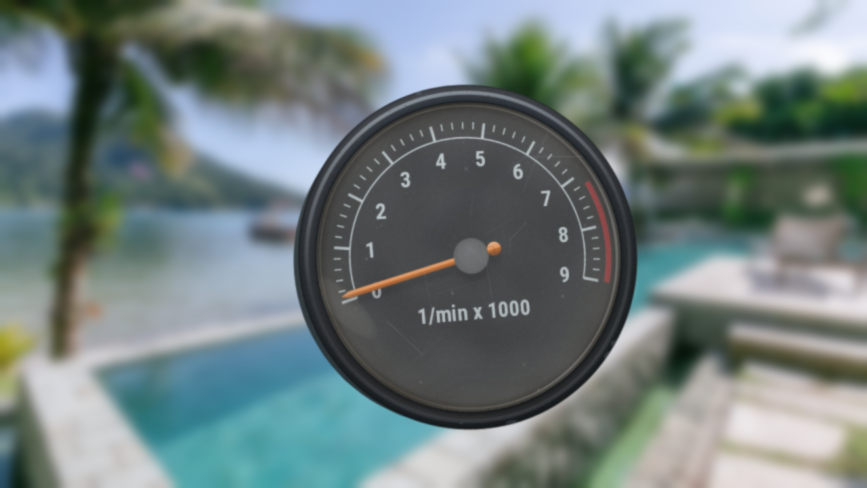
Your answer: **100** rpm
